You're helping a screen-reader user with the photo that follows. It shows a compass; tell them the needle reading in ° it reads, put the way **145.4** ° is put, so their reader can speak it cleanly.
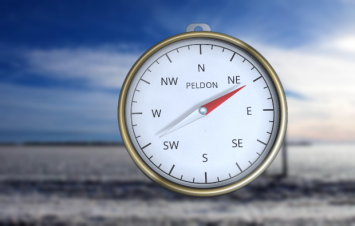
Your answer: **60** °
